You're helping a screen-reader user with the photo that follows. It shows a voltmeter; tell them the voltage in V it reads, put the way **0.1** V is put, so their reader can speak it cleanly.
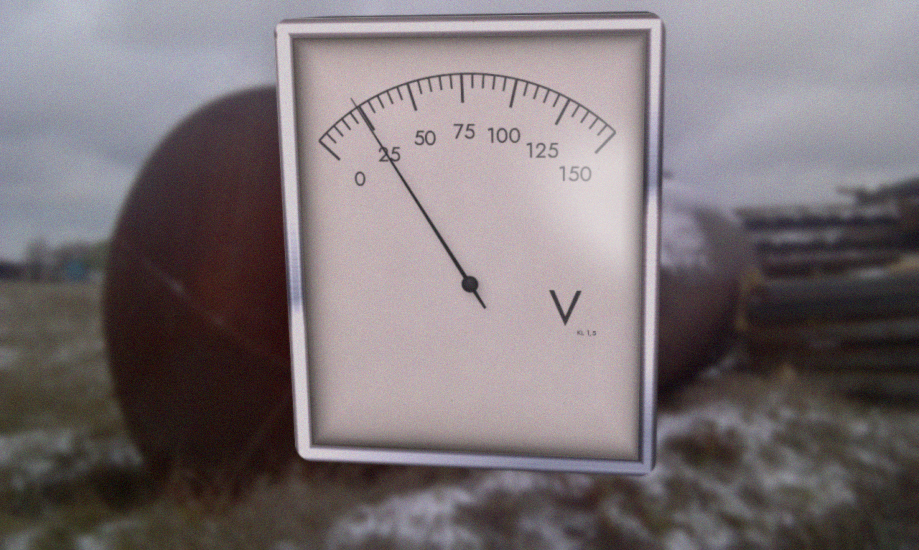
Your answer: **25** V
